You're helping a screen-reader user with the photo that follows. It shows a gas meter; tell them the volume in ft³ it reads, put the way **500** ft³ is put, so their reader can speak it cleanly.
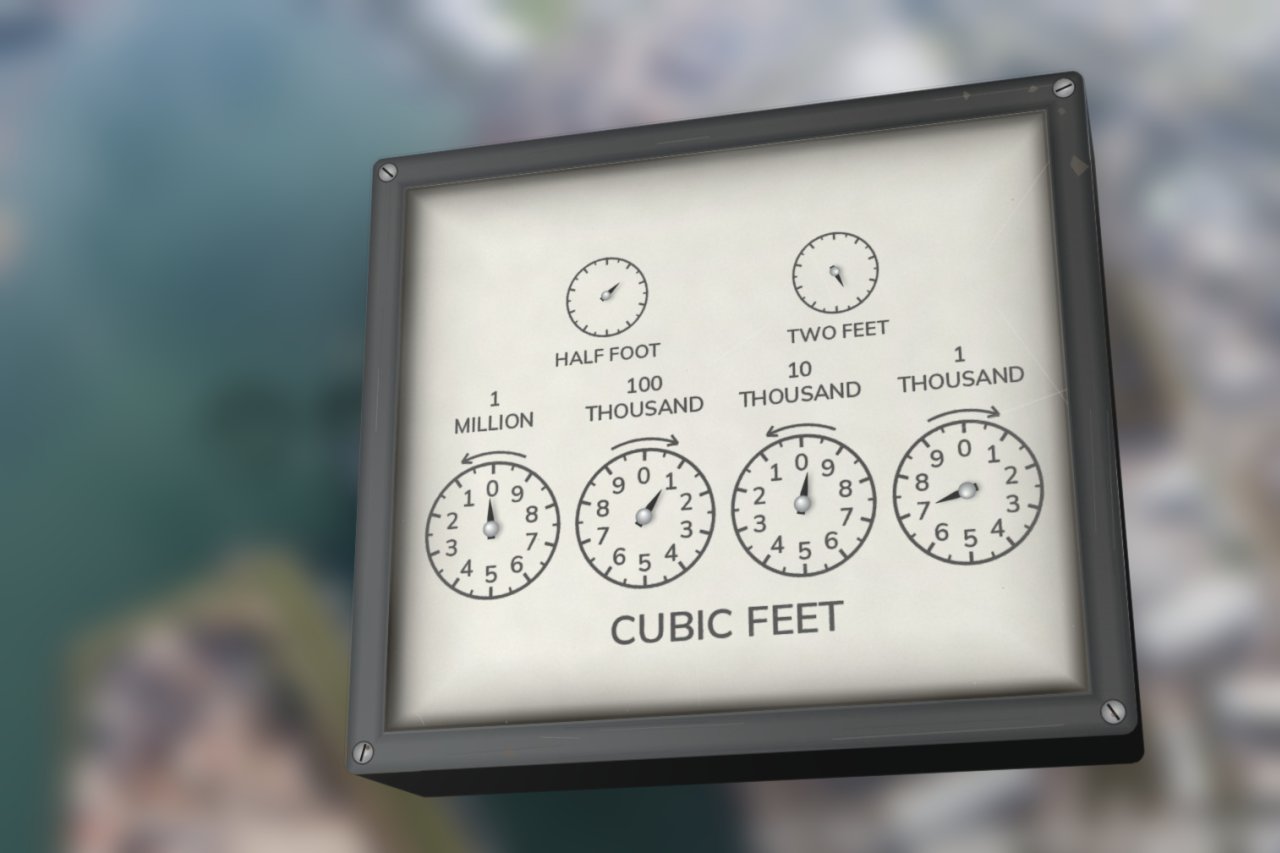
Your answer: **9700** ft³
